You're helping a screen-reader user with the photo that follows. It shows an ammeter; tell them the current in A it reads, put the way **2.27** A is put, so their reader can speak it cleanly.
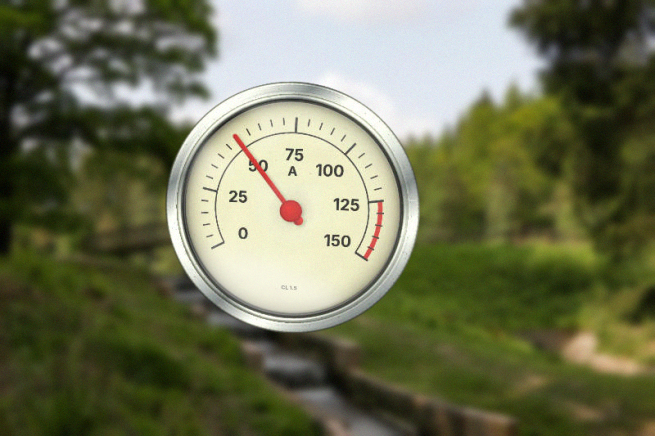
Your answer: **50** A
